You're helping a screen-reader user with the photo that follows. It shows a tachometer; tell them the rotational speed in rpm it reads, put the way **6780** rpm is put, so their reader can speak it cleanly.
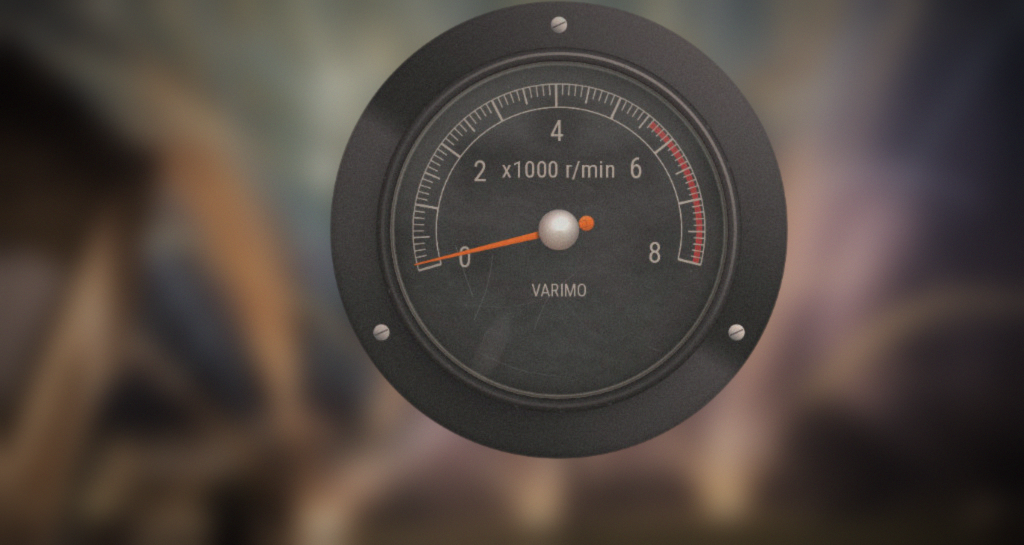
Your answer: **100** rpm
